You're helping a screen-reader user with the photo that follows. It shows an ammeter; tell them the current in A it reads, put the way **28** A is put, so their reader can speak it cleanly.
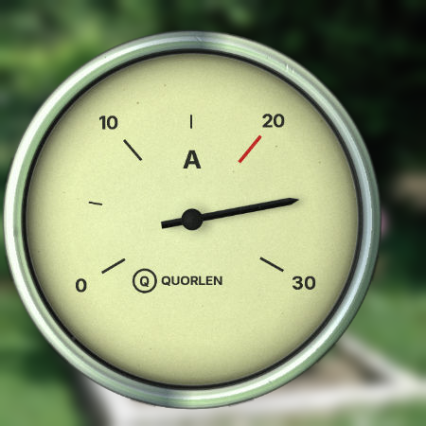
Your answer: **25** A
